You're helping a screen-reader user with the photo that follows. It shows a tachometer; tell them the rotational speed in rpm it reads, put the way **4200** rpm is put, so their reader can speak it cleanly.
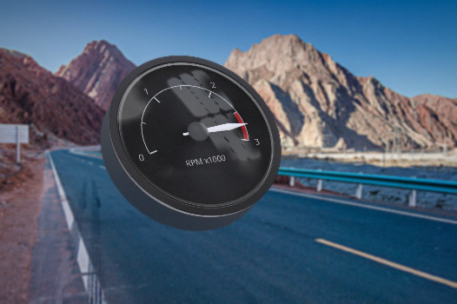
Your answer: **2750** rpm
